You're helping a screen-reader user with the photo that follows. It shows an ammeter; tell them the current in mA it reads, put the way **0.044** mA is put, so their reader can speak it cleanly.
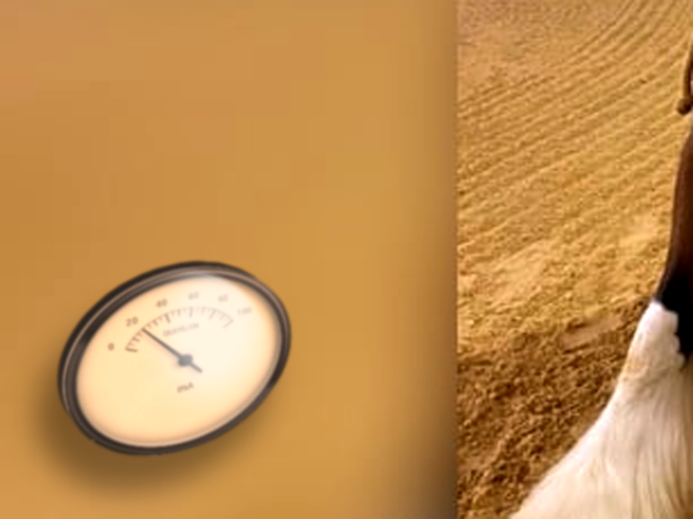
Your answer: **20** mA
